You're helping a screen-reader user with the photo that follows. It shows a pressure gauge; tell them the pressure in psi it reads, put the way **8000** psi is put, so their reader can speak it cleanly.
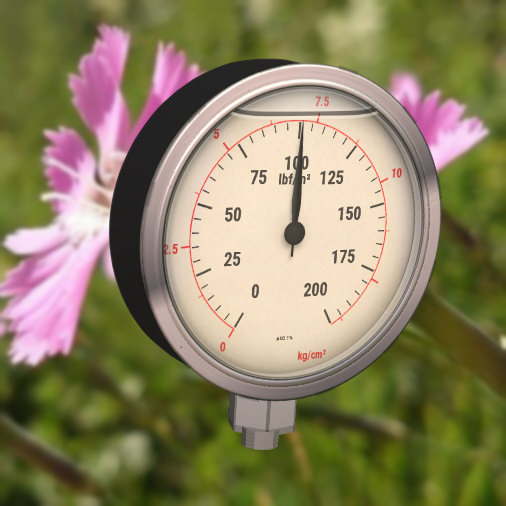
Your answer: **100** psi
